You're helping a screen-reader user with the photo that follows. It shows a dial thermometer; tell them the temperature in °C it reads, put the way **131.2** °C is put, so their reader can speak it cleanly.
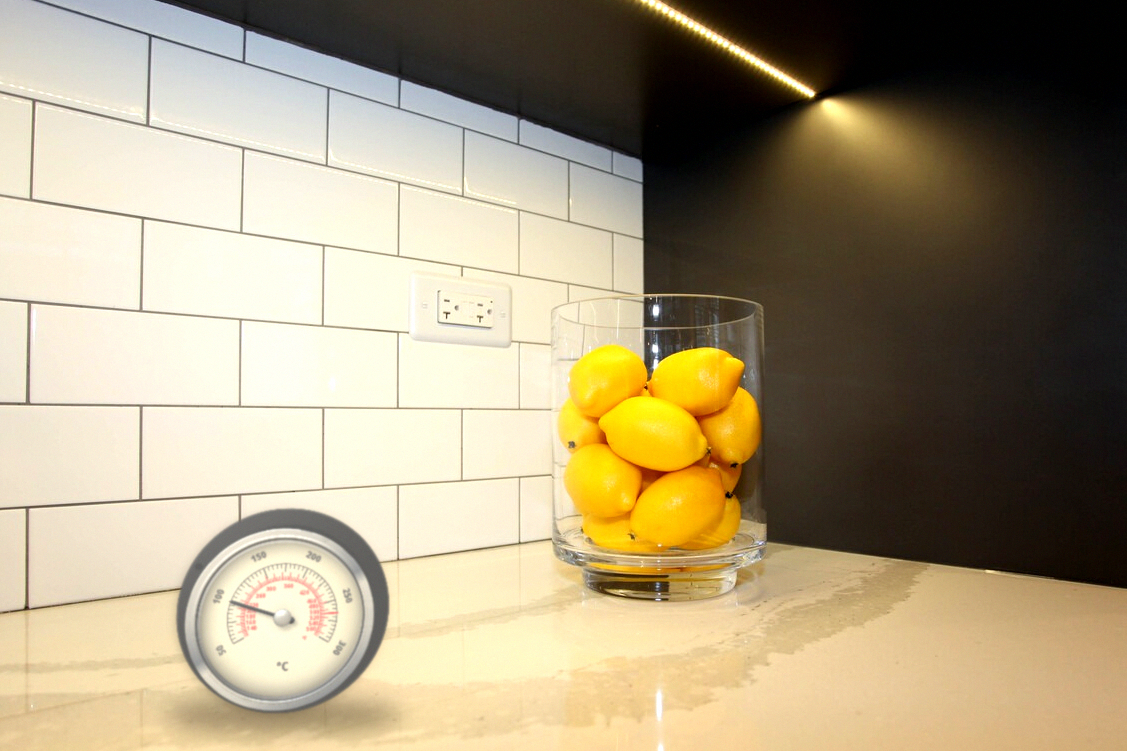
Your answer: **100** °C
